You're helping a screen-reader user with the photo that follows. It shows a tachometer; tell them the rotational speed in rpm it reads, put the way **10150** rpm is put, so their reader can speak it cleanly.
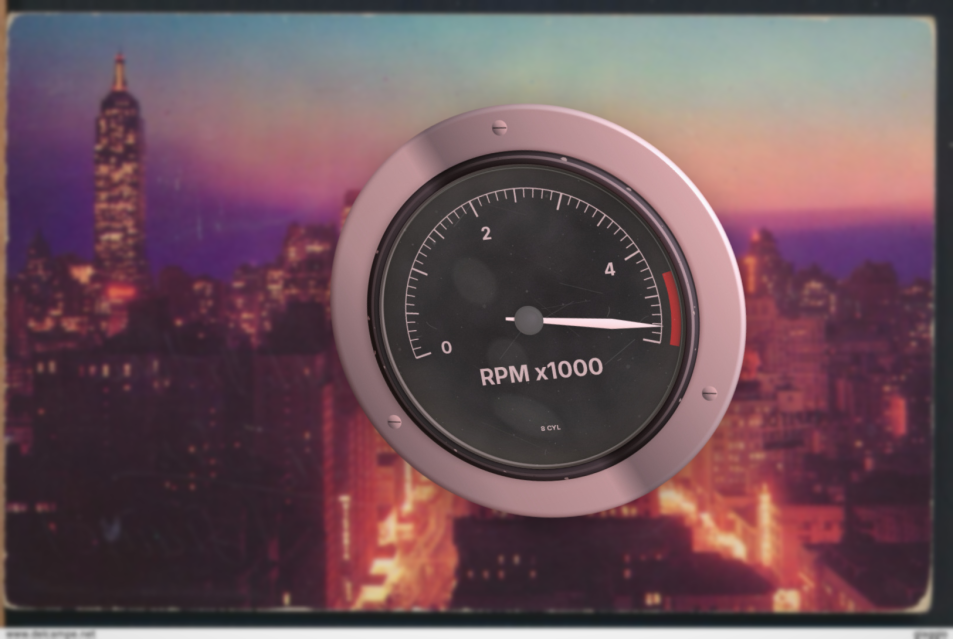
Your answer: **4800** rpm
